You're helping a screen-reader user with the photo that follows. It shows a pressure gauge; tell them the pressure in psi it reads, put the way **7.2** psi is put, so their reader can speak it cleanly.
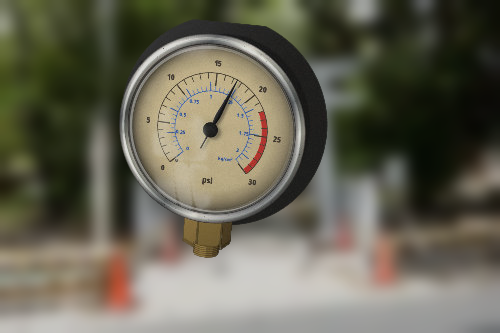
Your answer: **17.5** psi
